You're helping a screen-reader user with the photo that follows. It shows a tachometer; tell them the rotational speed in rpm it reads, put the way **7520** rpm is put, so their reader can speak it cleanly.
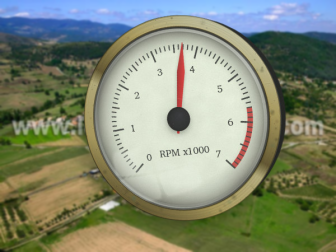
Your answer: **3700** rpm
